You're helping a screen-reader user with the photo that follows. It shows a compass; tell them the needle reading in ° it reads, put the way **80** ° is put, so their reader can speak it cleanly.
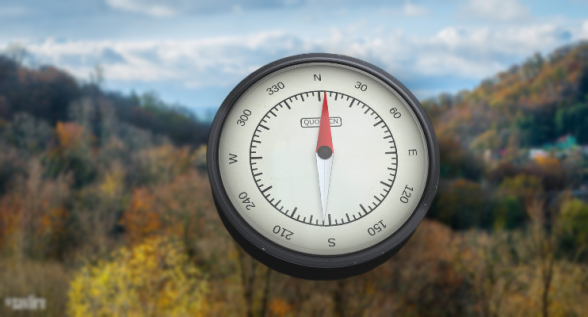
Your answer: **5** °
